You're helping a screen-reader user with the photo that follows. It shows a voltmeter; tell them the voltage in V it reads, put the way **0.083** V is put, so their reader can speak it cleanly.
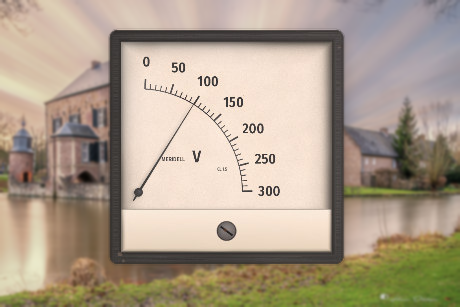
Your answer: **100** V
